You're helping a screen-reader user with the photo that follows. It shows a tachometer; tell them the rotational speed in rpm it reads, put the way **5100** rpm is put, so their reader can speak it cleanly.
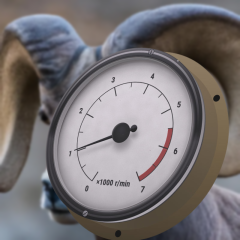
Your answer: **1000** rpm
